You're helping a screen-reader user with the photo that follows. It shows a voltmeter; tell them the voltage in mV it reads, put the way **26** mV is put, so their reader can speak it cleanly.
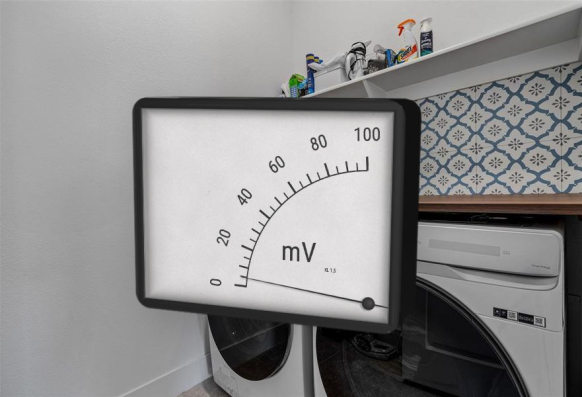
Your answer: **5** mV
